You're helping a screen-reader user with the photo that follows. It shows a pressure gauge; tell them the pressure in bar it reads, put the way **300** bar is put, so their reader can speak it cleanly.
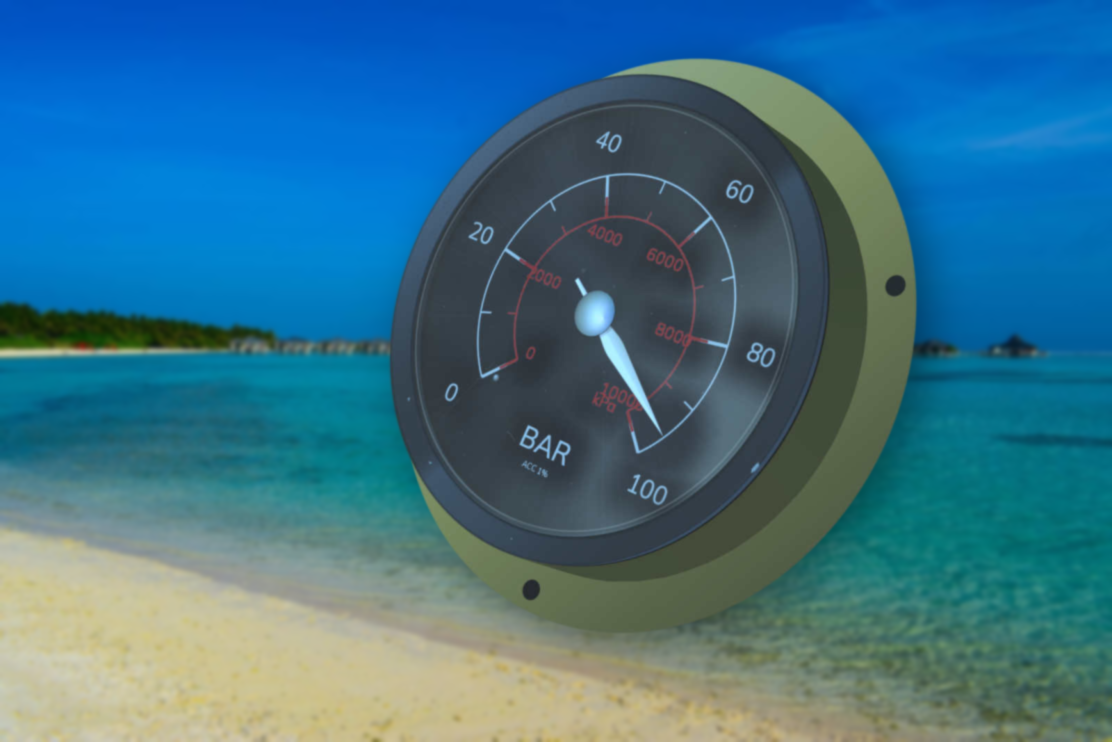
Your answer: **95** bar
